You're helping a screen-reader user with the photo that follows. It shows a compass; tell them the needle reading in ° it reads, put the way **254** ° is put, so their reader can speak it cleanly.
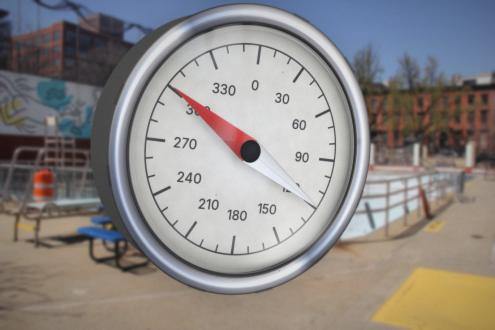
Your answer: **300** °
